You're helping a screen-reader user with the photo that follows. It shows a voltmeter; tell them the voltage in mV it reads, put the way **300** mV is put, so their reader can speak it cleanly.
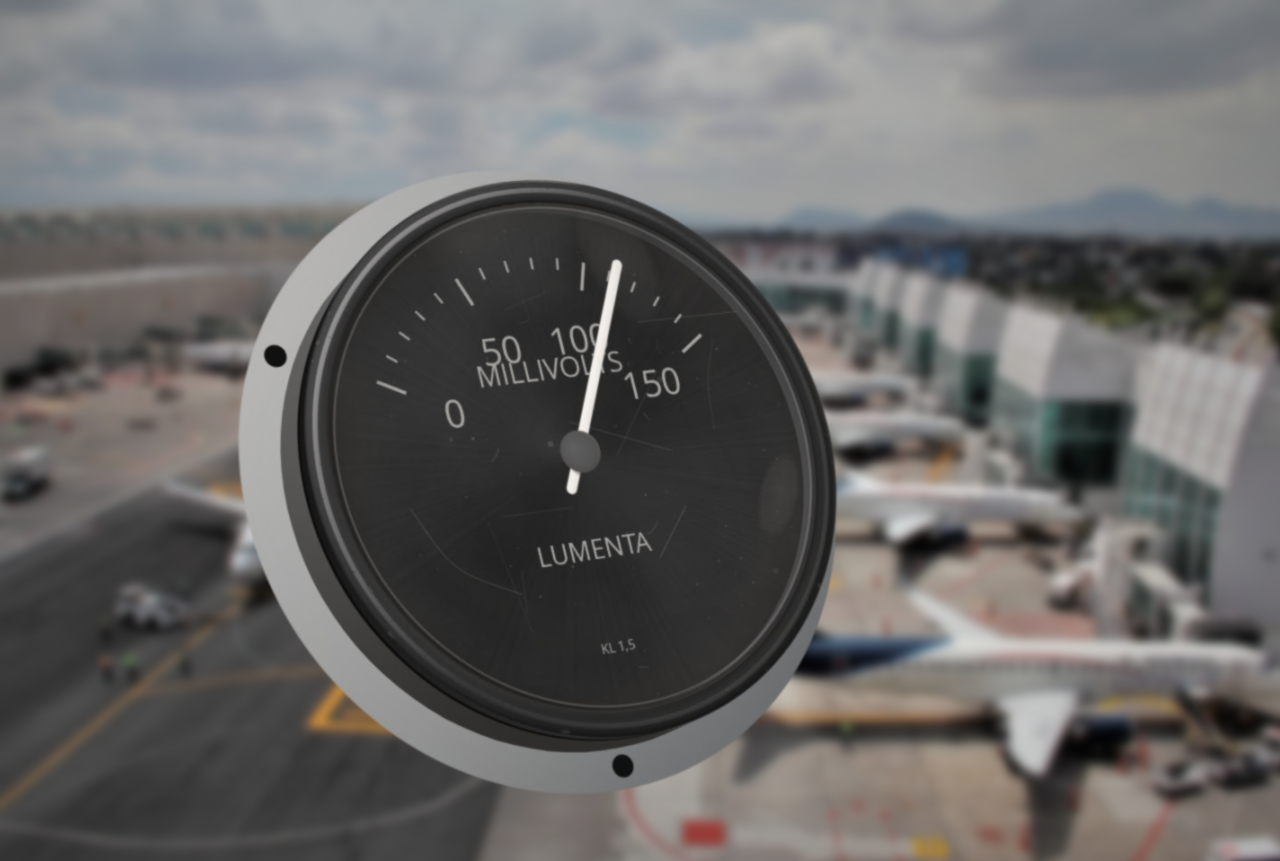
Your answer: **110** mV
